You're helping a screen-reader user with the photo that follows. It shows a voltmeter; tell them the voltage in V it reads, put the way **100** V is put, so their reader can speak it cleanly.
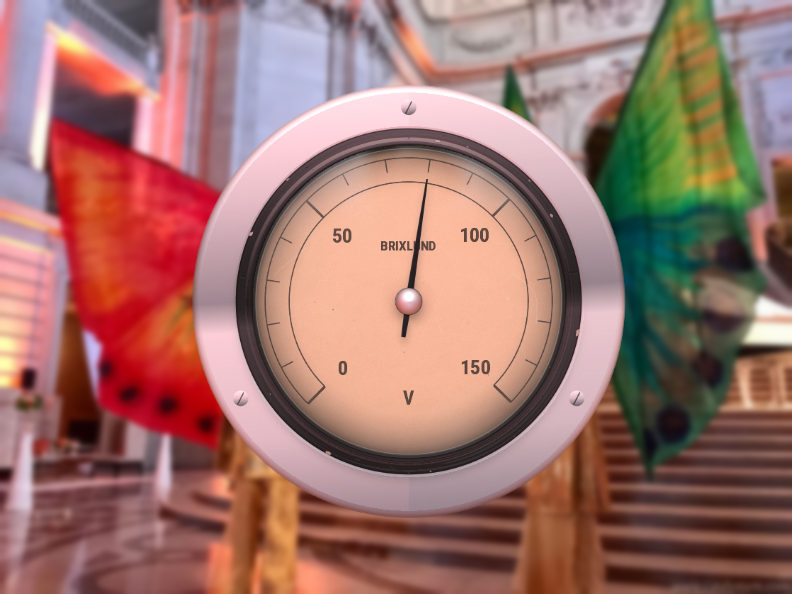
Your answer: **80** V
